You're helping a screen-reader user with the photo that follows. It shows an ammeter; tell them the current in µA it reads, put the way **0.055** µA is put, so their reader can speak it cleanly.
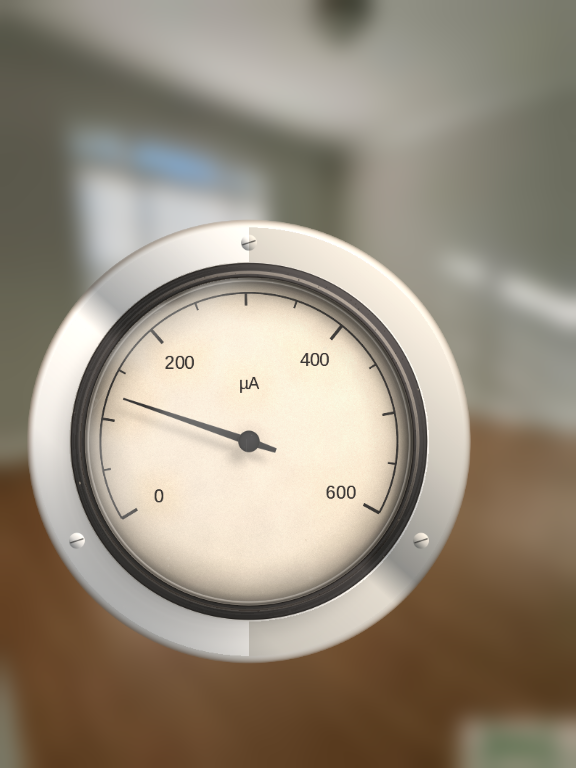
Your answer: **125** µA
